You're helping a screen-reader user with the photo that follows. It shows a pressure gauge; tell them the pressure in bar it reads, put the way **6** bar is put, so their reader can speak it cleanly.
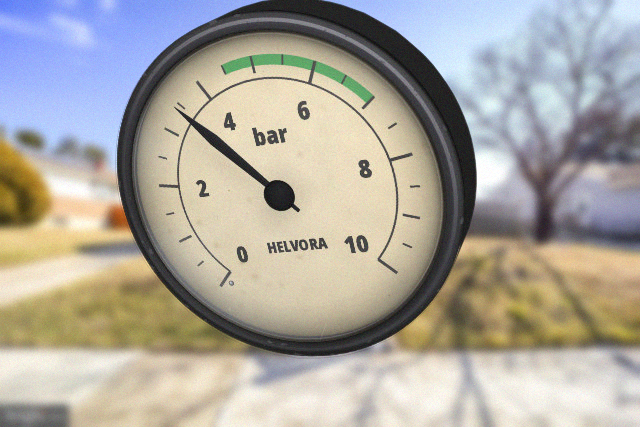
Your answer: **3.5** bar
